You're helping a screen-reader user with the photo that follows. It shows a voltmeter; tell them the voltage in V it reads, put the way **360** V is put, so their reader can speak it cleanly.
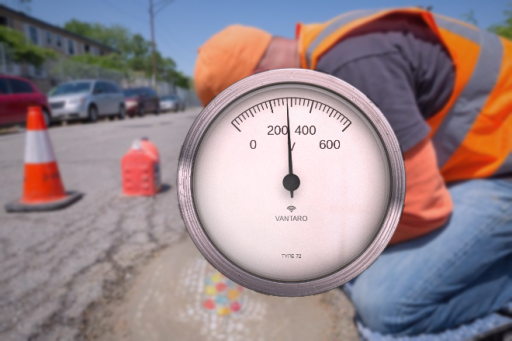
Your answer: **280** V
